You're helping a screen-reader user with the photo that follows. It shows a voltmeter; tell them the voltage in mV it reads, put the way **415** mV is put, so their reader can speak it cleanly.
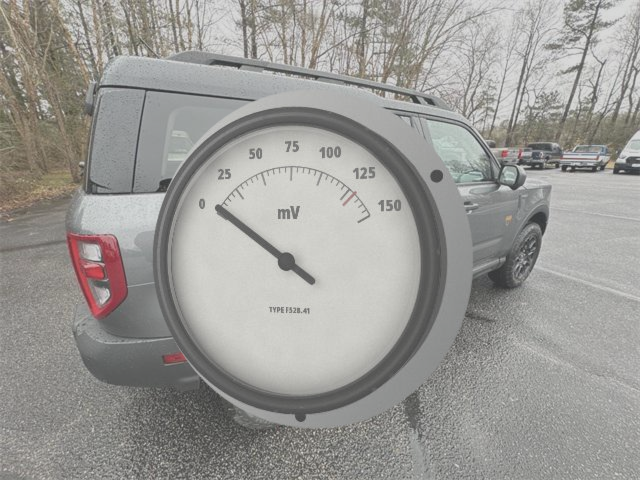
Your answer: **5** mV
